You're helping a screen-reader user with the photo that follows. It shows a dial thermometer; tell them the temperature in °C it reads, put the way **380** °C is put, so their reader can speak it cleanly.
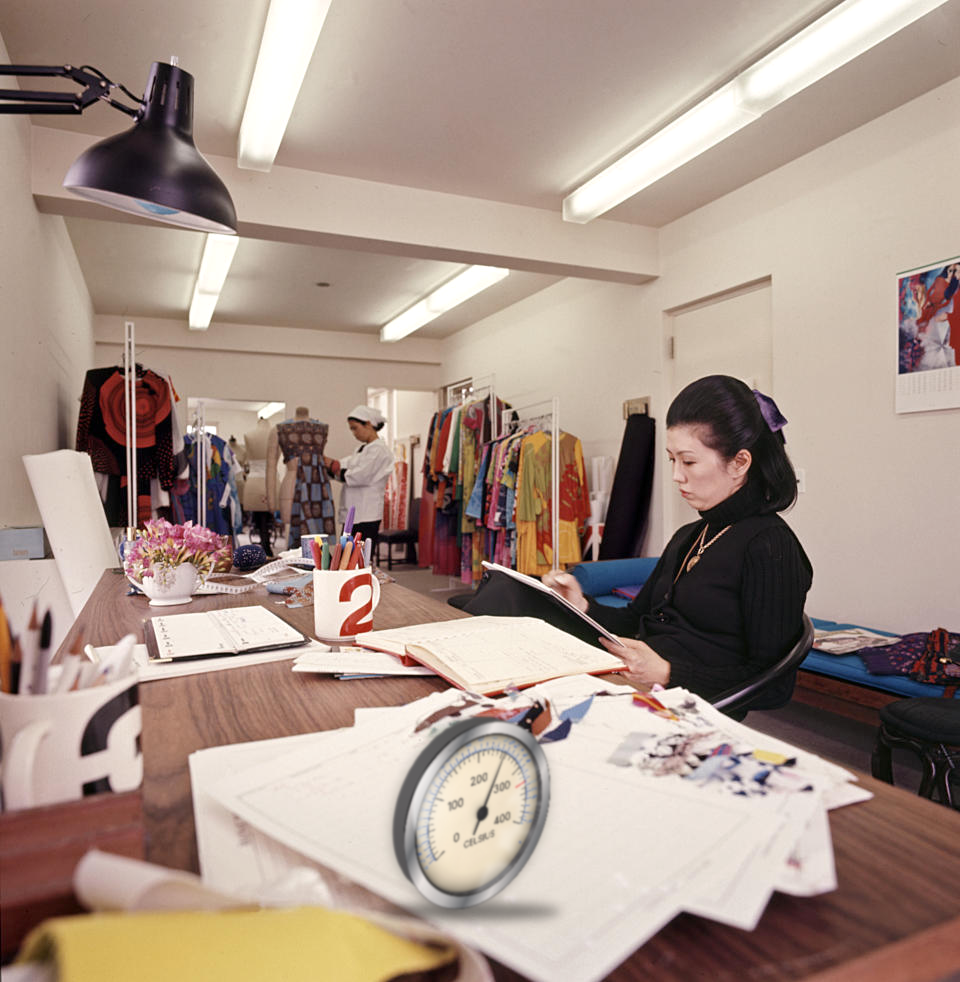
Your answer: **250** °C
